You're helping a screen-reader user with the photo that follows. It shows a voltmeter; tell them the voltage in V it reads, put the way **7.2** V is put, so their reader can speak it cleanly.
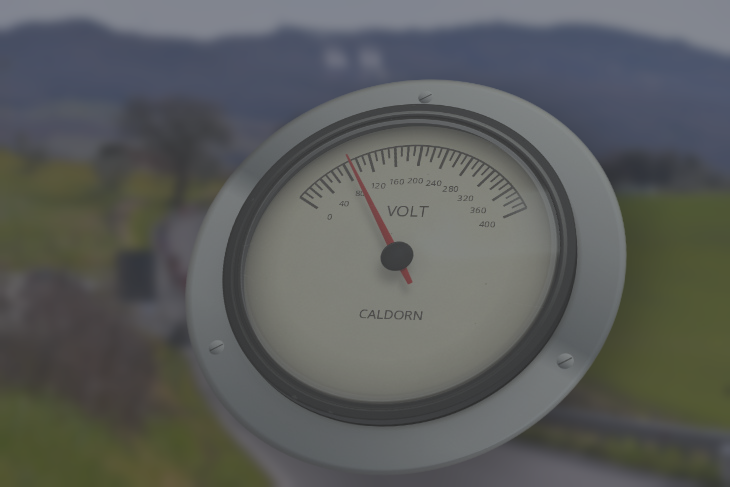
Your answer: **90** V
